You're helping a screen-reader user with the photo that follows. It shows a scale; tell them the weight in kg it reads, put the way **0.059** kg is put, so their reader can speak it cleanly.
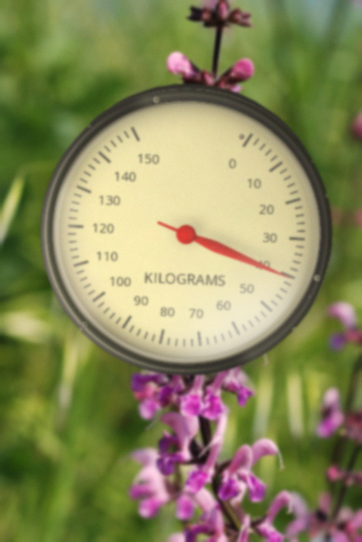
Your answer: **40** kg
